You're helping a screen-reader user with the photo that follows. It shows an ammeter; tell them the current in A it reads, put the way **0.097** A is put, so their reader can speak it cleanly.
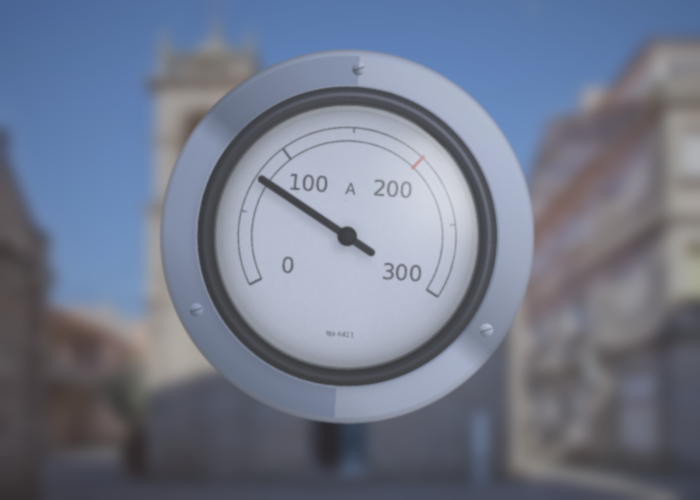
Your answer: **75** A
